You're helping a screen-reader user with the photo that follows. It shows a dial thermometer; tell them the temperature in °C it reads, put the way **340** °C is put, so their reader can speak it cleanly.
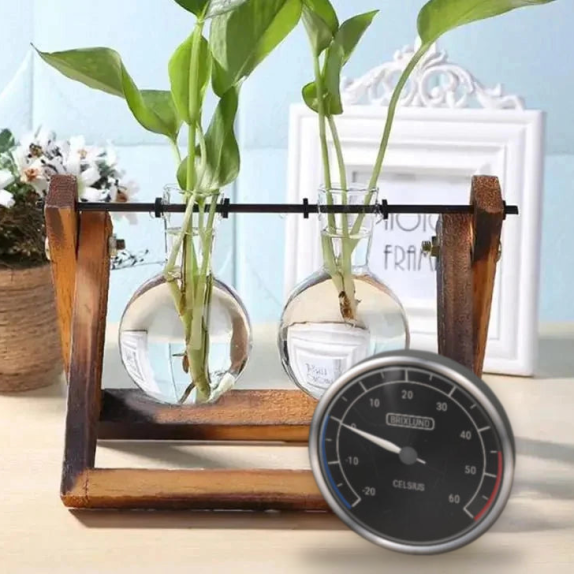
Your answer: **0** °C
